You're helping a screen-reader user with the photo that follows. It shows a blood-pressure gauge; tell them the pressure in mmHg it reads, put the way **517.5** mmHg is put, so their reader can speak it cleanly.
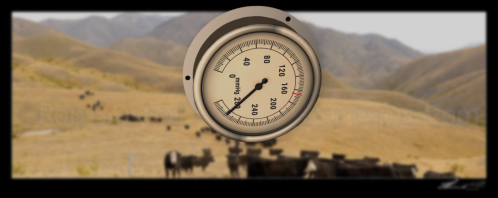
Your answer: **280** mmHg
